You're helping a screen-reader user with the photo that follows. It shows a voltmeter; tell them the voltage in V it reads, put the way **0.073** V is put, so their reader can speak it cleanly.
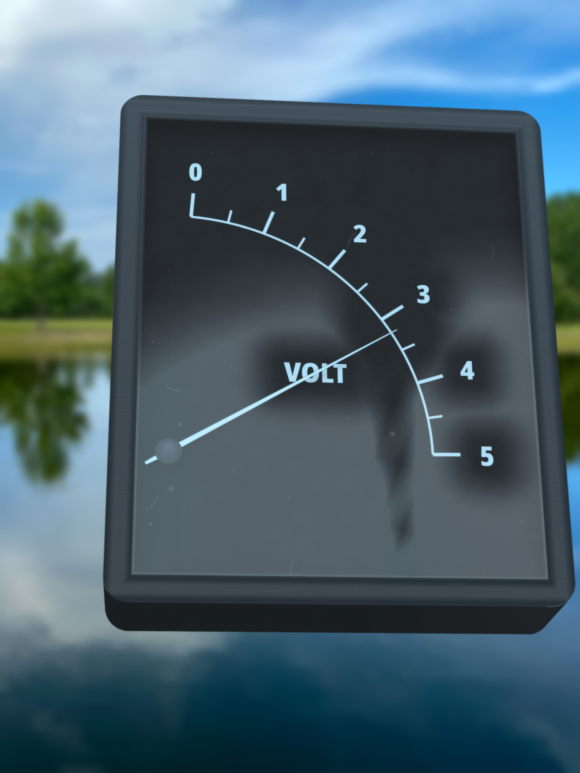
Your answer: **3.25** V
